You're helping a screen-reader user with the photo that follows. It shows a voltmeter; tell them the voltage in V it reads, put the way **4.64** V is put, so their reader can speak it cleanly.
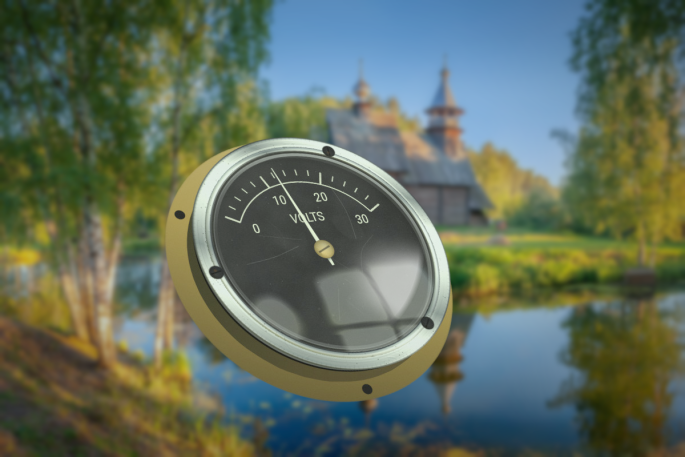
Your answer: **12** V
